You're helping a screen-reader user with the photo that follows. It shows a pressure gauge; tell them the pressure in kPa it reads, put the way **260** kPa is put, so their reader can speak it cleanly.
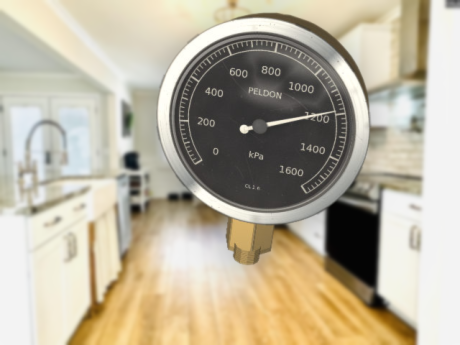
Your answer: **1180** kPa
